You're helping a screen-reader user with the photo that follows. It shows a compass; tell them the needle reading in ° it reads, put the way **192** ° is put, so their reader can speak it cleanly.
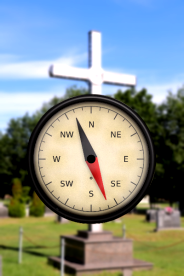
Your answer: **160** °
